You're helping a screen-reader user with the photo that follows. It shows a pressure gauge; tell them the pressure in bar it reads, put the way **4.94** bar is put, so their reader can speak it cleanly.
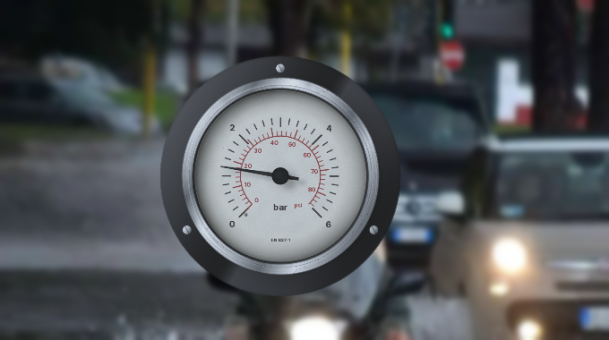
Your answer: **1.2** bar
